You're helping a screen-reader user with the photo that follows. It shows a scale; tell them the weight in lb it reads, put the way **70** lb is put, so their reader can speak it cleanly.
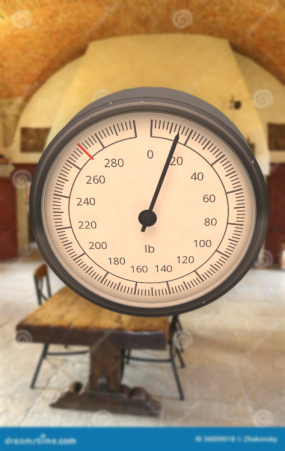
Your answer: **14** lb
